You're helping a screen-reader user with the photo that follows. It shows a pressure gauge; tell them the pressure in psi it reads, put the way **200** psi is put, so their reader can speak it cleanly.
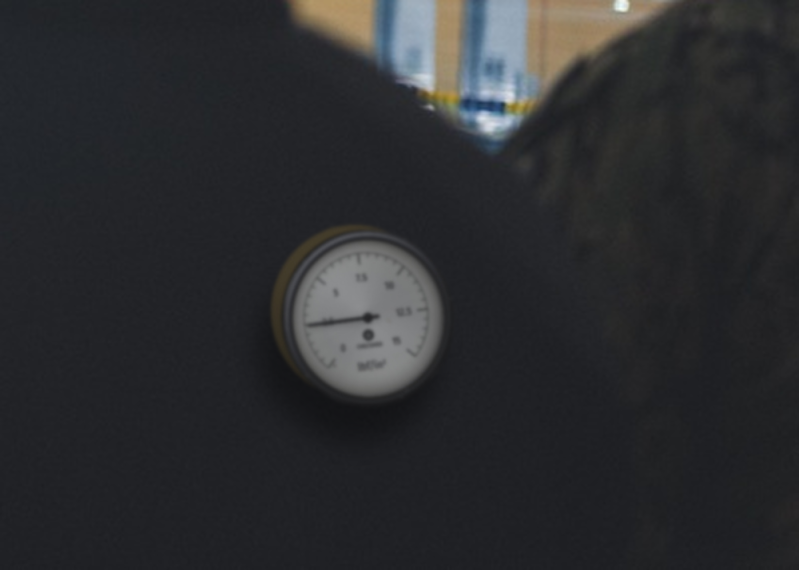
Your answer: **2.5** psi
